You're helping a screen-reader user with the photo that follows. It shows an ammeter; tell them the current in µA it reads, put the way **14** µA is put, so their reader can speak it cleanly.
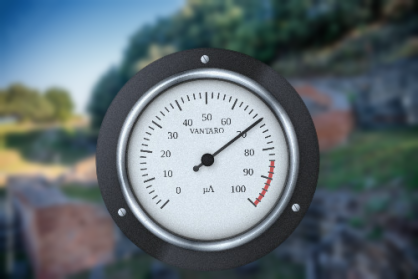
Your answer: **70** µA
